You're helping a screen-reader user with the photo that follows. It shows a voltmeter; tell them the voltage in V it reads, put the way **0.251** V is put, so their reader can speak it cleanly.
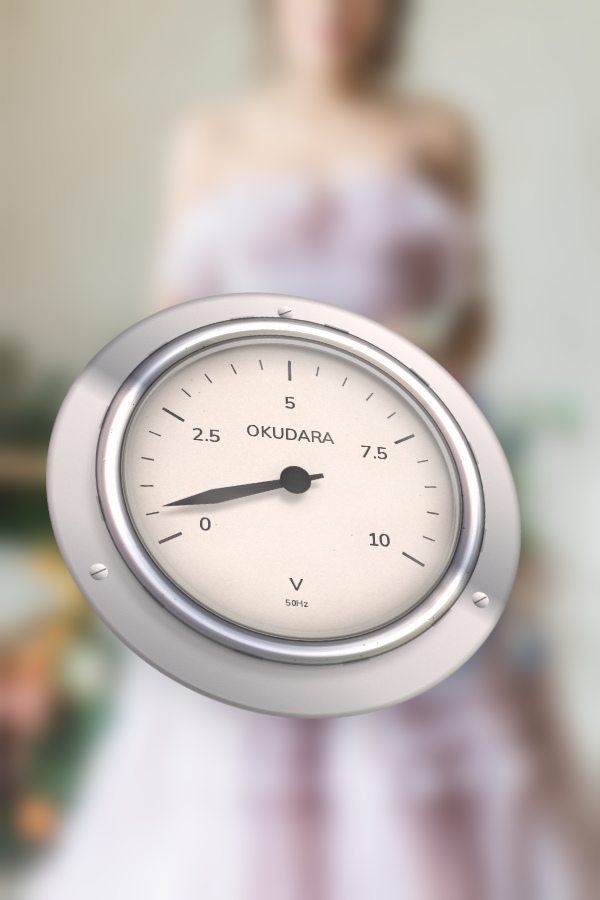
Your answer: **0.5** V
